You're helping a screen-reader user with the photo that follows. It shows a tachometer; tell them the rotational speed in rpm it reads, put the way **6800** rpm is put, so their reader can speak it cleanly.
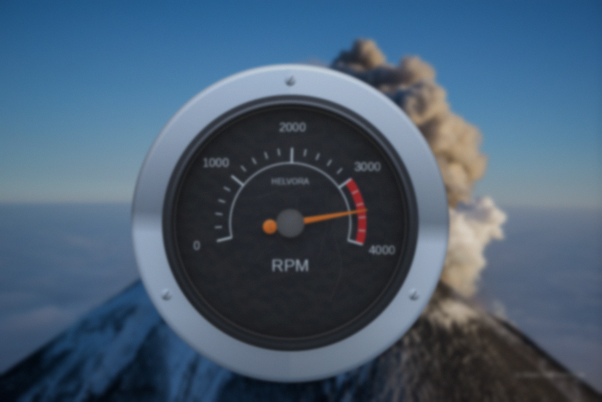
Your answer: **3500** rpm
